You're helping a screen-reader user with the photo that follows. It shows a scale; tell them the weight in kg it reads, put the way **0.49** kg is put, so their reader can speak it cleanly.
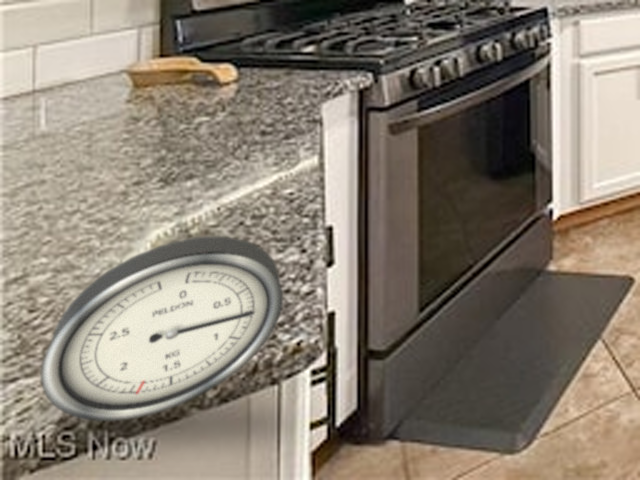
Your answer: **0.75** kg
